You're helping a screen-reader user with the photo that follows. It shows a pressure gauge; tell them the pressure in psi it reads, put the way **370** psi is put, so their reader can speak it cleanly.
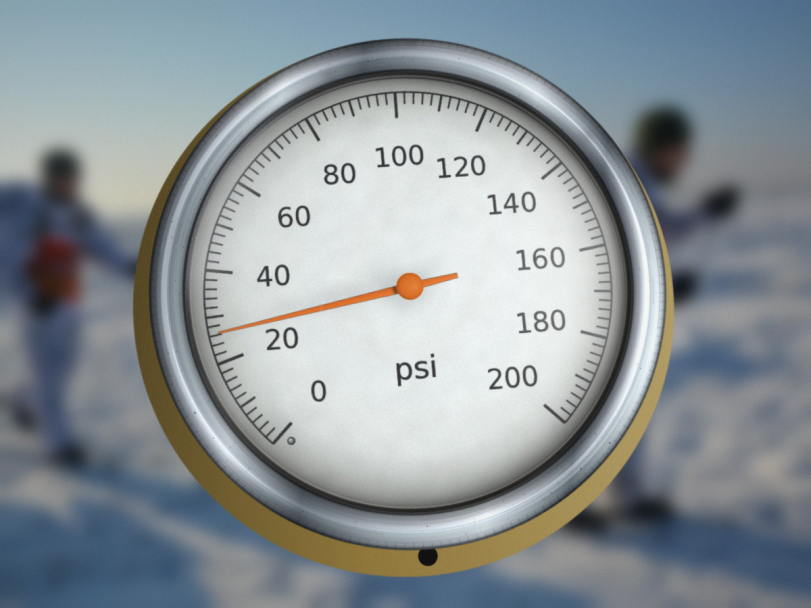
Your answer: **26** psi
